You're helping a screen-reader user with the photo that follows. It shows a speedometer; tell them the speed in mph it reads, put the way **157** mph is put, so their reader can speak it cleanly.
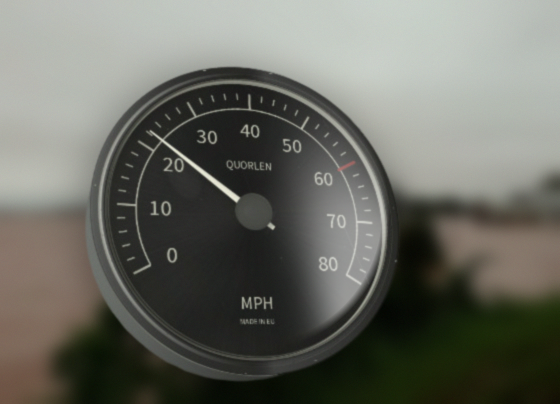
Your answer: **22** mph
